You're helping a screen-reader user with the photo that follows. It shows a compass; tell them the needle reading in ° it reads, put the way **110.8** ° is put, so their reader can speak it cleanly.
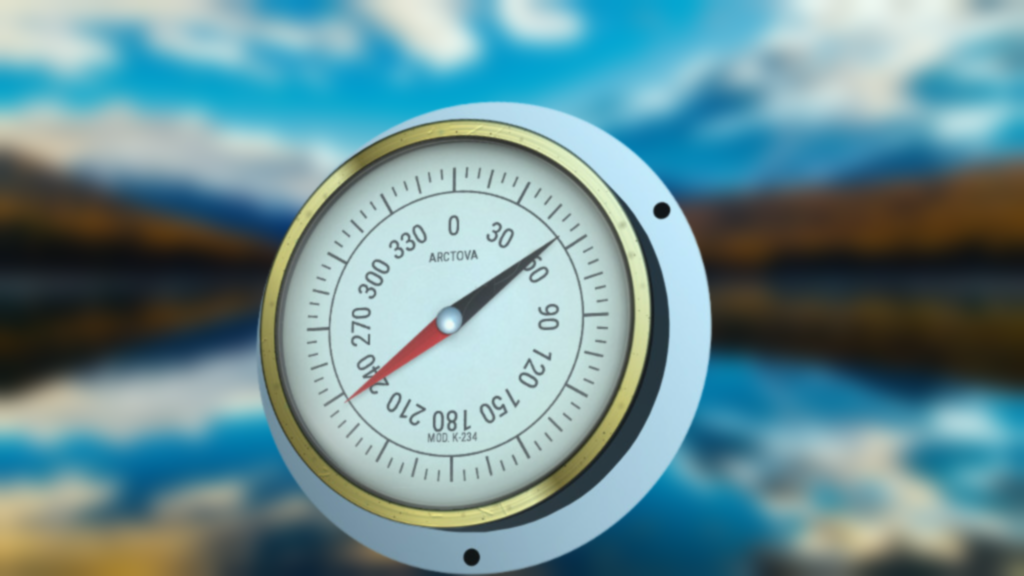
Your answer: **235** °
